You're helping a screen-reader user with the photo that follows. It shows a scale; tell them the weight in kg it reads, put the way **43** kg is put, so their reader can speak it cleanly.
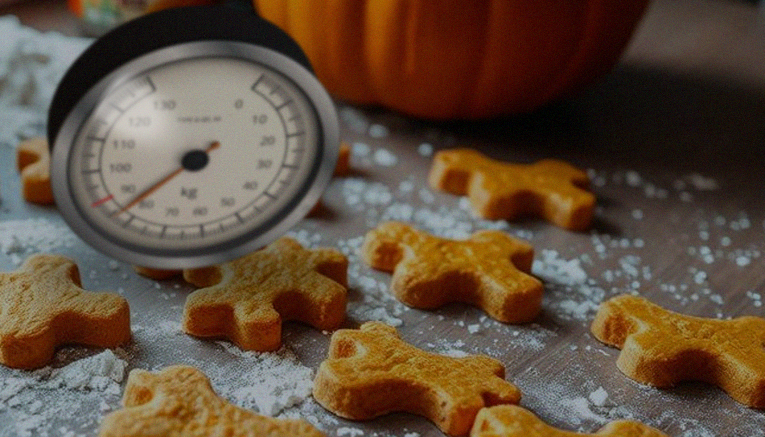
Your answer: **85** kg
